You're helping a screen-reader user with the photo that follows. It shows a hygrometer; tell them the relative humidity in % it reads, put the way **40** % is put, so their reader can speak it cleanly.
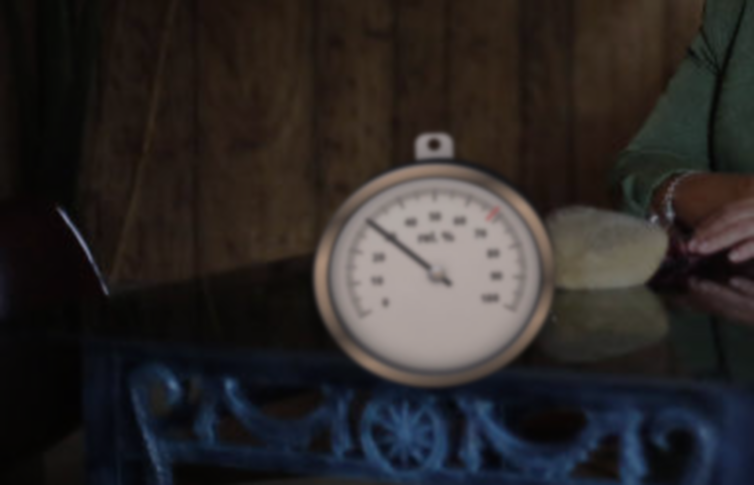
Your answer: **30** %
